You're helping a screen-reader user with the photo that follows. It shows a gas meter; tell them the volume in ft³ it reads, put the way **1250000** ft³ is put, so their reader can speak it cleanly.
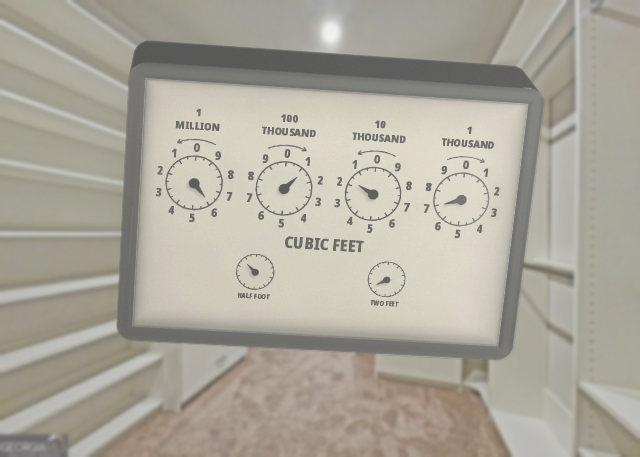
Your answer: **611700** ft³
